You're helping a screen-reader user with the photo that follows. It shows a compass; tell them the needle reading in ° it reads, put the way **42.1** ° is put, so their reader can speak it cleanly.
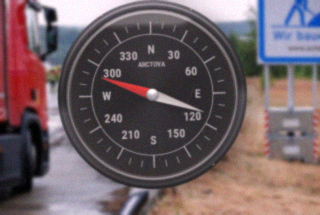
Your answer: **290** °
